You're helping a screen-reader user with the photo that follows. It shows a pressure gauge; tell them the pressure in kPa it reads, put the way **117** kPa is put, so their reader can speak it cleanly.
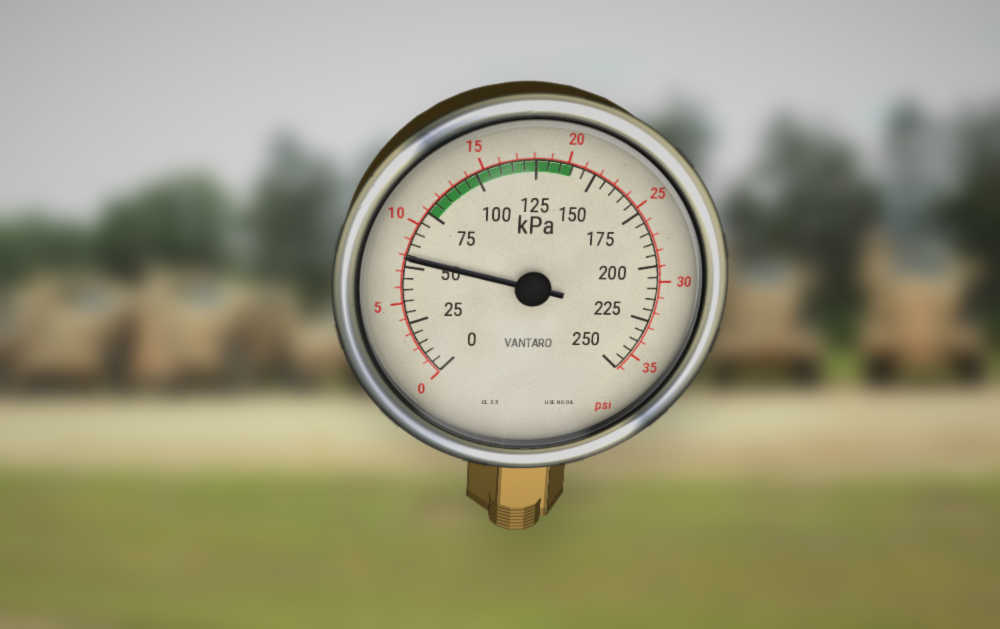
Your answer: **55** kPa
